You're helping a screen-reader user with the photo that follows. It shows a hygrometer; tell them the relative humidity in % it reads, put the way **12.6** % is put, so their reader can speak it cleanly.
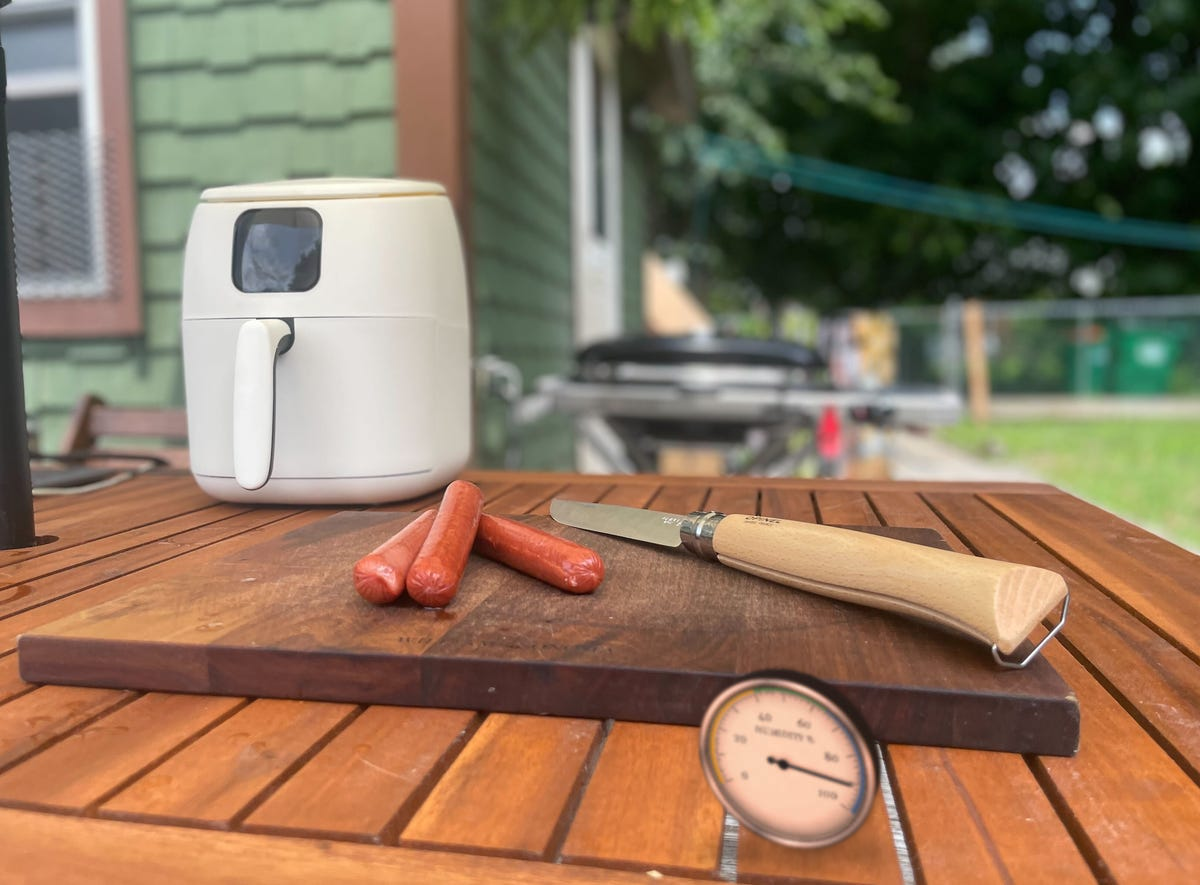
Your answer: **90** %
